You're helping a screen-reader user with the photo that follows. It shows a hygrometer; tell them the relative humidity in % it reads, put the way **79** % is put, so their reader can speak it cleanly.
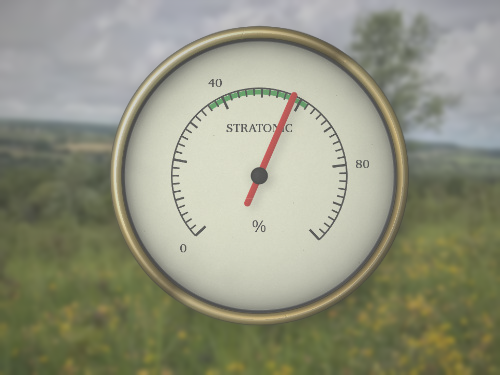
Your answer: **58** %
